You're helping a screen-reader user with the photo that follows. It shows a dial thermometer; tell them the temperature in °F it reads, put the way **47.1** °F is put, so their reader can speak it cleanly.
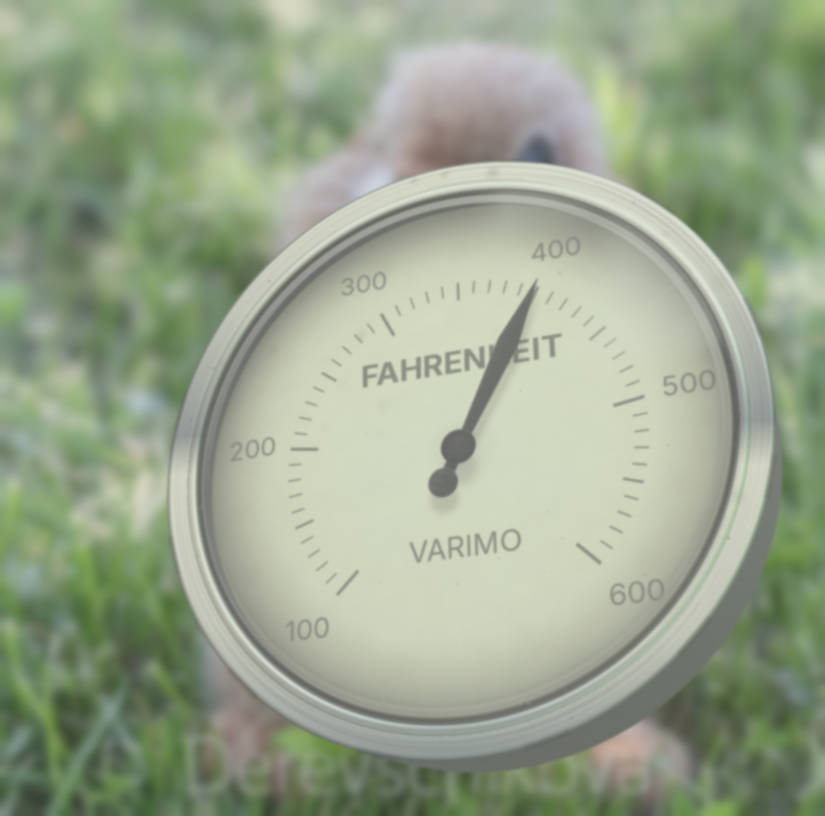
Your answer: **400** °F
